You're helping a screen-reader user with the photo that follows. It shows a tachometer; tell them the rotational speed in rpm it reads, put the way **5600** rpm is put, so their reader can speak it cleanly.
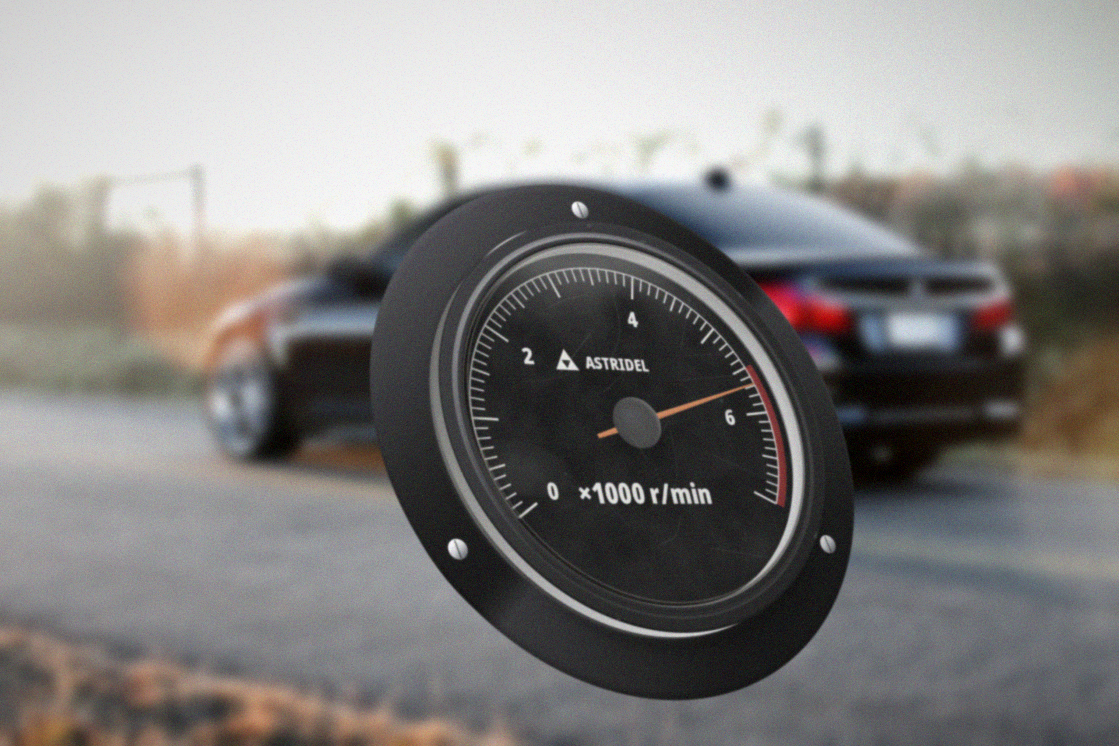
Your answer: **5700** rpm
